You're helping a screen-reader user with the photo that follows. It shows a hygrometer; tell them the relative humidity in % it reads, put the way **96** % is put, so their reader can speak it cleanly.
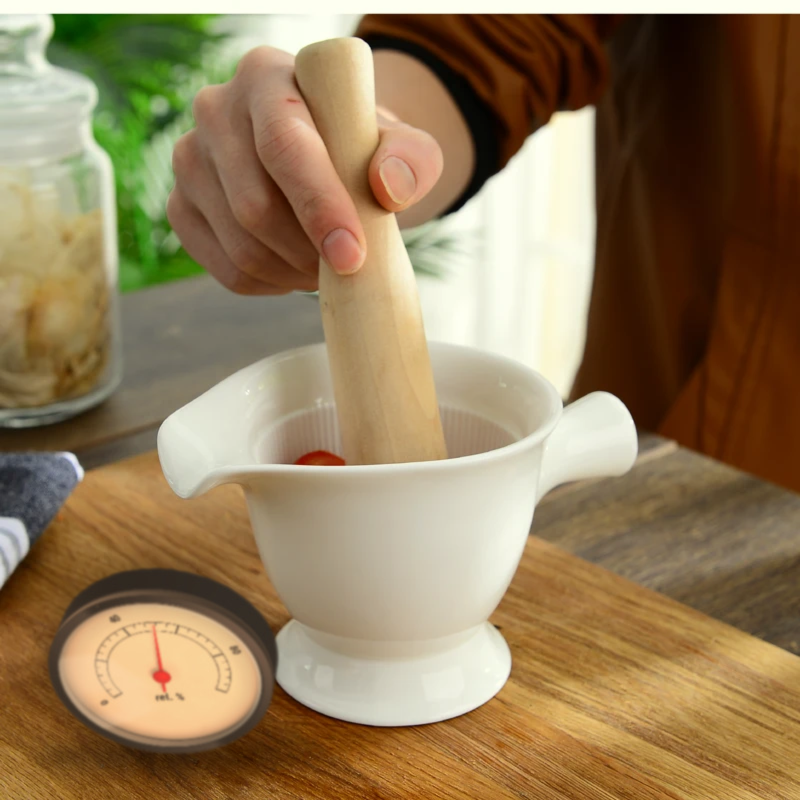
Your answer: **52** %
